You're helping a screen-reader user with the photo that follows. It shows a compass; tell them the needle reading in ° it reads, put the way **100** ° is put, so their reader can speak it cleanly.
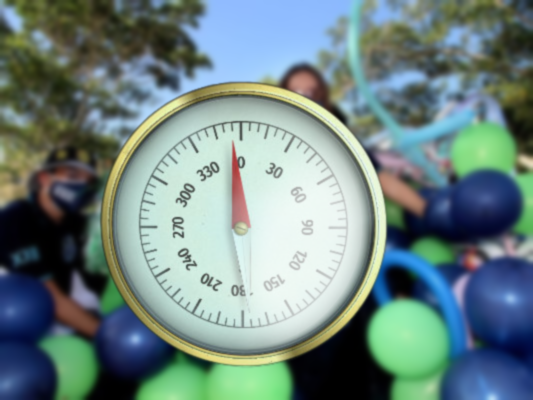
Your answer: **355** °
